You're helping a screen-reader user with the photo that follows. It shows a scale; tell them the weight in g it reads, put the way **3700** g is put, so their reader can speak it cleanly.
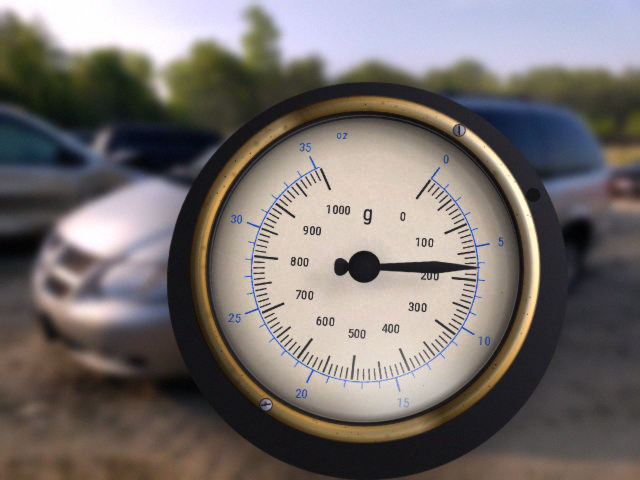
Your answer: **180** g
